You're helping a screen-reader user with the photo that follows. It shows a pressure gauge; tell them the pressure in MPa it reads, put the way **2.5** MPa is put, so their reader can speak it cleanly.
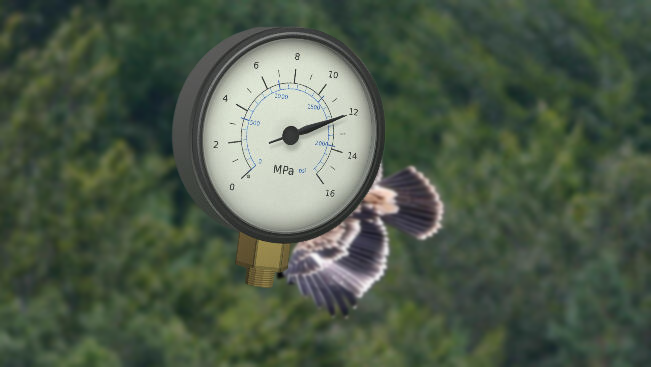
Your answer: **12** MPa
